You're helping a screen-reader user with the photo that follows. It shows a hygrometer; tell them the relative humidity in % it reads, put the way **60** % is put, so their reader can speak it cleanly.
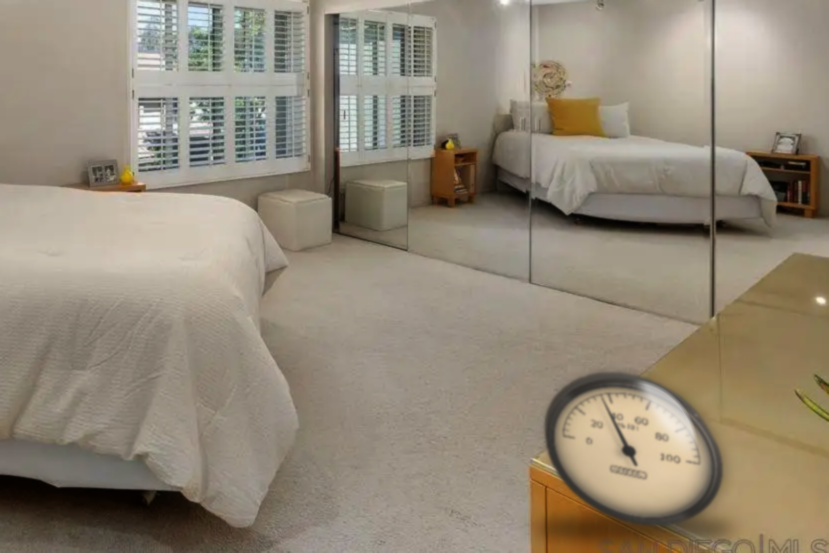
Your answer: **36** %
